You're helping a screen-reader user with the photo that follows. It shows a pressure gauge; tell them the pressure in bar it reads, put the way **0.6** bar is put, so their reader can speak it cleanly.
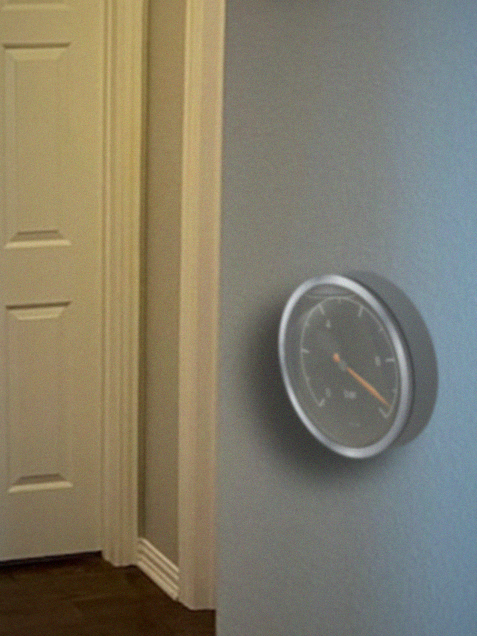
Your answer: **9.5** bar
